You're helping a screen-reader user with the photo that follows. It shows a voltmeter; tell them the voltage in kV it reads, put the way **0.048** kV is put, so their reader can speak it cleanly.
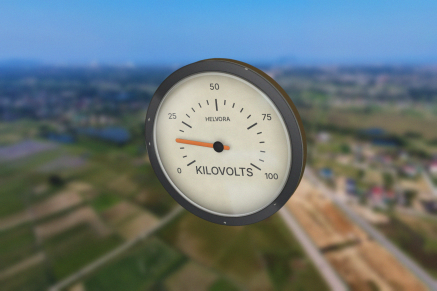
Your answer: **15** kV
